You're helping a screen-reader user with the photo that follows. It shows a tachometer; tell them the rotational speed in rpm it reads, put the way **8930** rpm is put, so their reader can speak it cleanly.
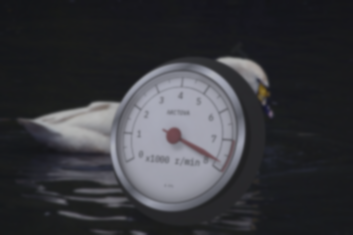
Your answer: **7750** rpm
